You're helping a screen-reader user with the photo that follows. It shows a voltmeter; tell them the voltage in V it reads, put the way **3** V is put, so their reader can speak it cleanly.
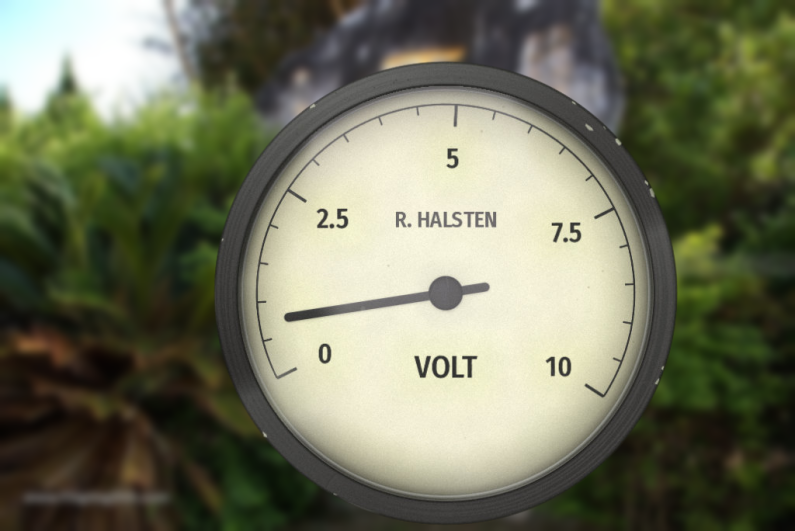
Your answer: **0.75** V
